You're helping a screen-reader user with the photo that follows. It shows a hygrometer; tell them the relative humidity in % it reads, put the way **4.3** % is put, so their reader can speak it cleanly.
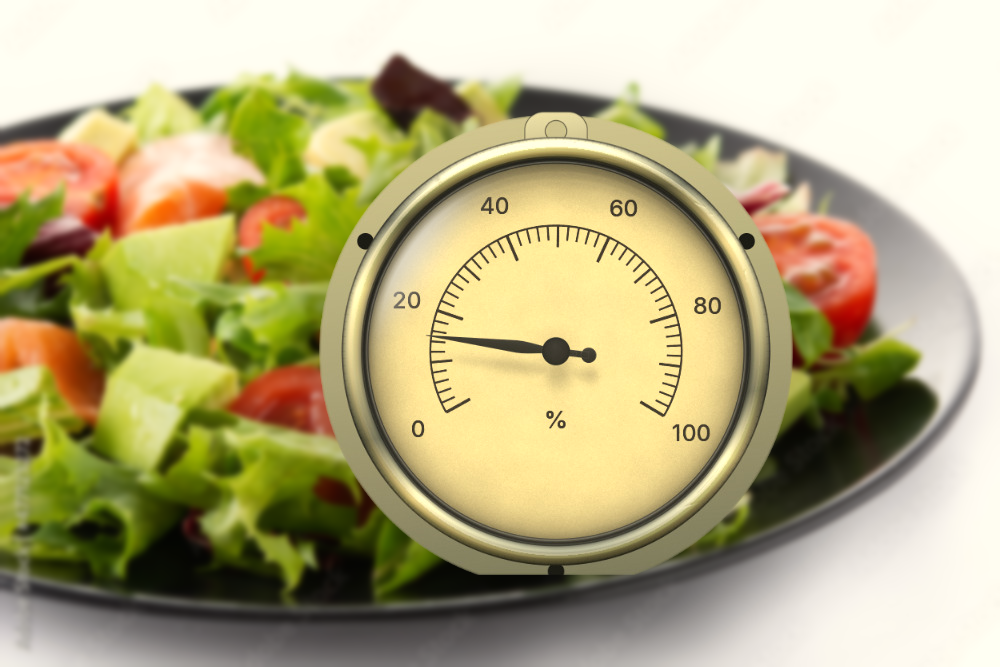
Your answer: **15** %
